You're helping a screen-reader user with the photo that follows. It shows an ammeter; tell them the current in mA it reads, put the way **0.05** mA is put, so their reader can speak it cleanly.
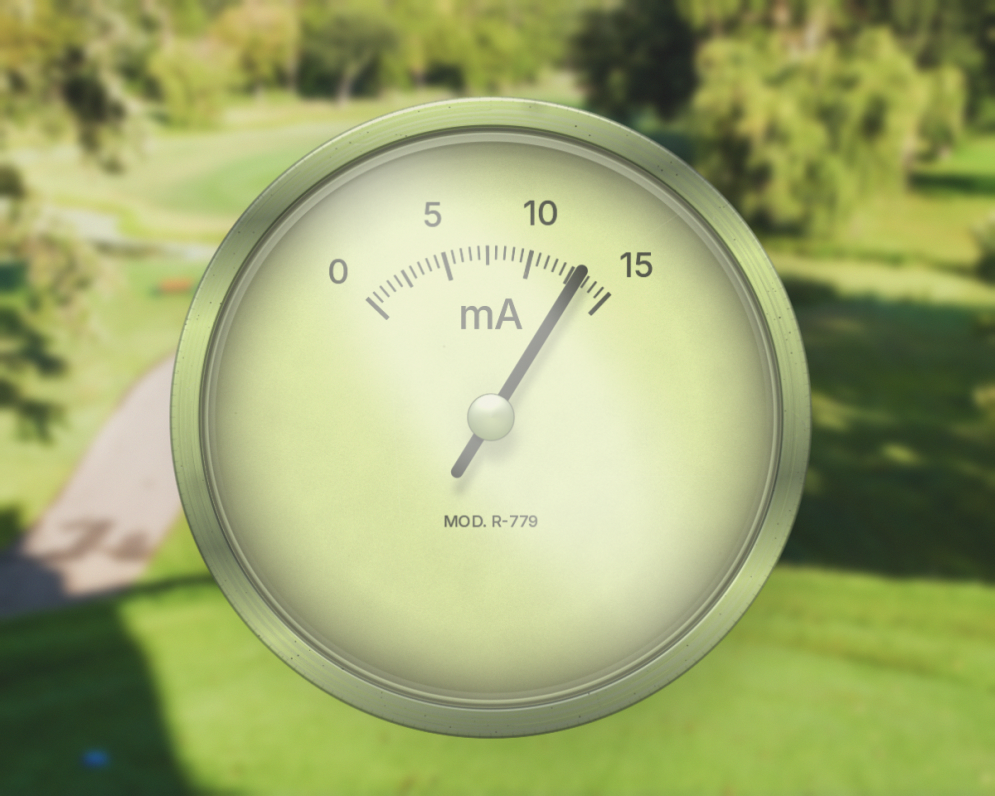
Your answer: **13** mA
